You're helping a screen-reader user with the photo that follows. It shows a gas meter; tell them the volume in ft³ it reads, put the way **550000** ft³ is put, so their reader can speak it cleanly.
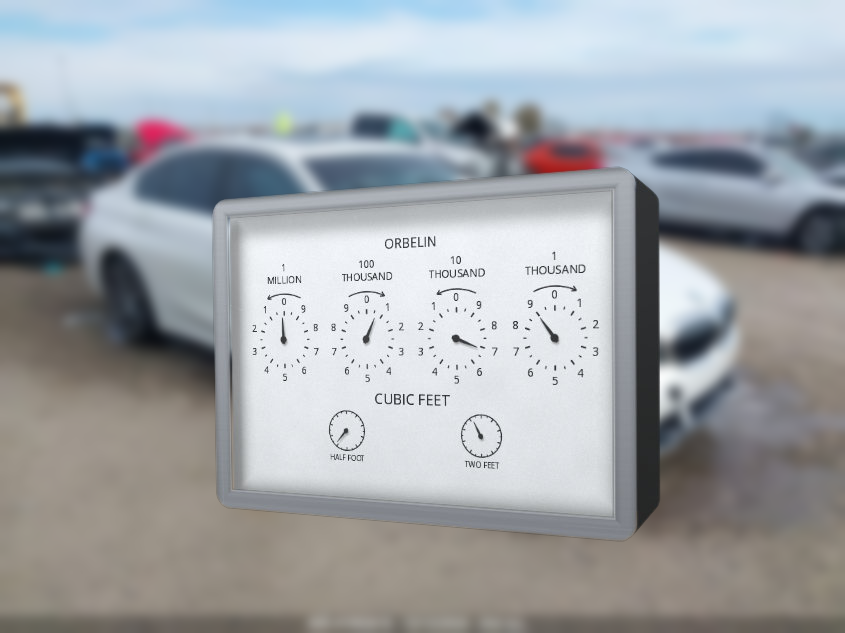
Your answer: **6900** ft³
